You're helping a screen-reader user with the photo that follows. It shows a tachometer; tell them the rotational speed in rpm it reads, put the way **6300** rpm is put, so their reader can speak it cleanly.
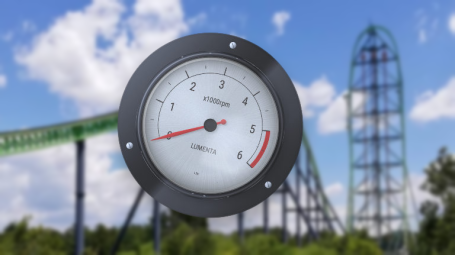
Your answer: **0** rpm
